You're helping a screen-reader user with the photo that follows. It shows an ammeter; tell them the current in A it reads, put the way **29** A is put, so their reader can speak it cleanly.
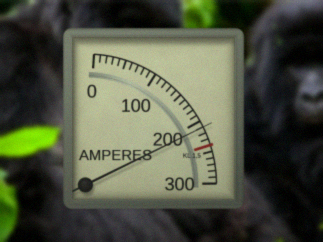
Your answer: **210** A
